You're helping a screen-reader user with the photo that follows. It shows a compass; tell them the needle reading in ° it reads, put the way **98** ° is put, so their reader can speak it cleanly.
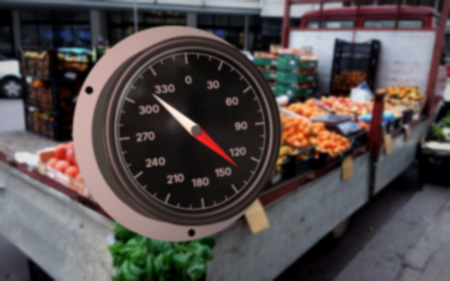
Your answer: **135** °
